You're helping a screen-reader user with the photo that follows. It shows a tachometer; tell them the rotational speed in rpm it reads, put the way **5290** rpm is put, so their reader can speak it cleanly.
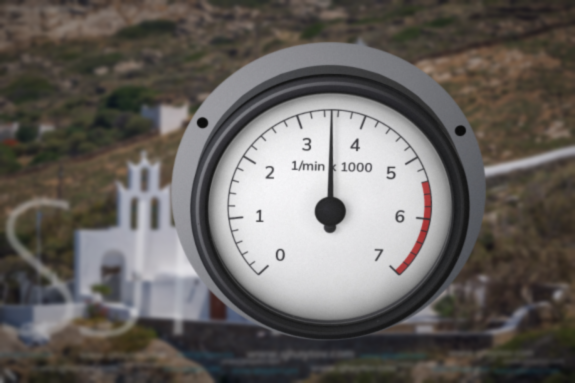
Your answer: **3500** rpm
